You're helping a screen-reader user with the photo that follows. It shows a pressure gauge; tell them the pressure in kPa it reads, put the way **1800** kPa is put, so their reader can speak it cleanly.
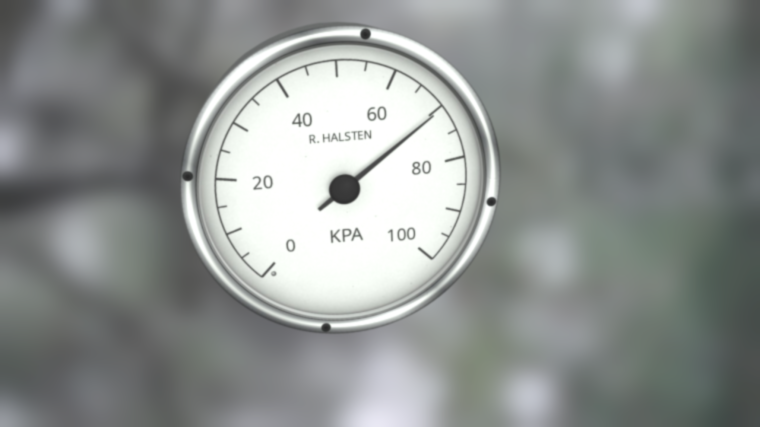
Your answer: **70** kPa
